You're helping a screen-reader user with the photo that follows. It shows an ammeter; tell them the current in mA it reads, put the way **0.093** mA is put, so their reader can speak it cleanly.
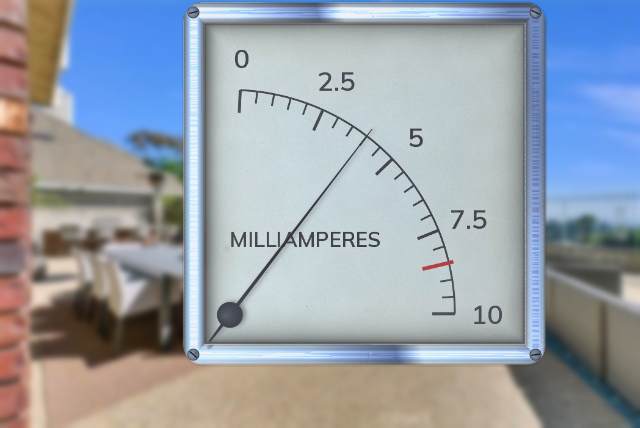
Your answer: **4** mA
